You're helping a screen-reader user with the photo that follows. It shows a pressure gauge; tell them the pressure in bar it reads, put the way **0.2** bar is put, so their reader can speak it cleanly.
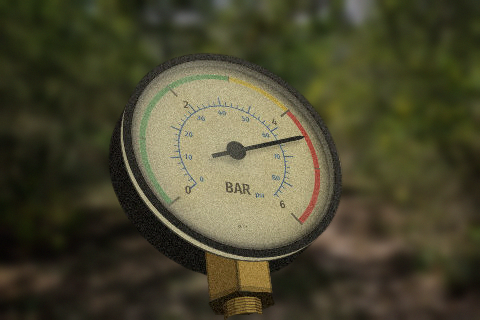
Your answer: **4.5** bar
